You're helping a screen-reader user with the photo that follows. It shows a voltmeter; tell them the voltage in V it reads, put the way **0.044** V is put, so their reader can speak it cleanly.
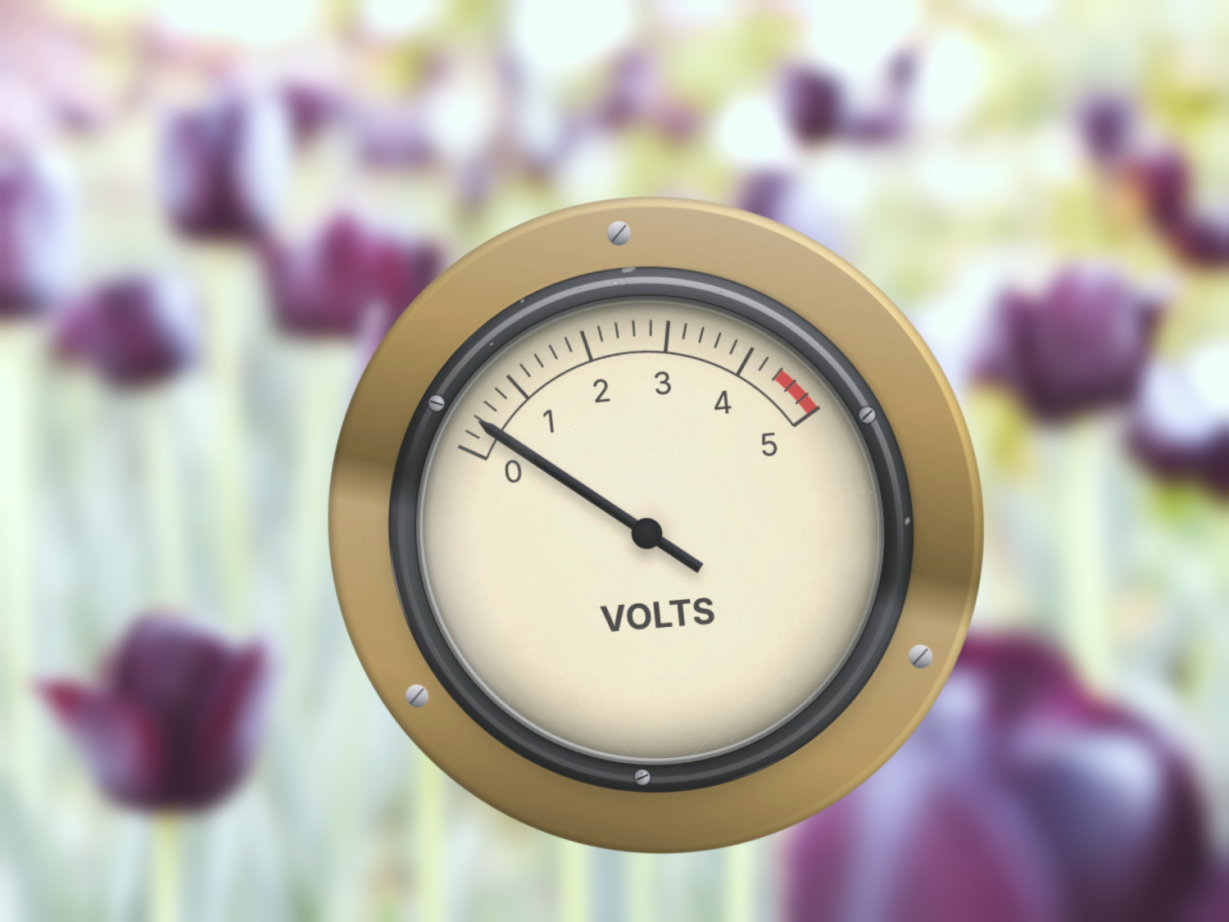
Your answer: **0.4** V
